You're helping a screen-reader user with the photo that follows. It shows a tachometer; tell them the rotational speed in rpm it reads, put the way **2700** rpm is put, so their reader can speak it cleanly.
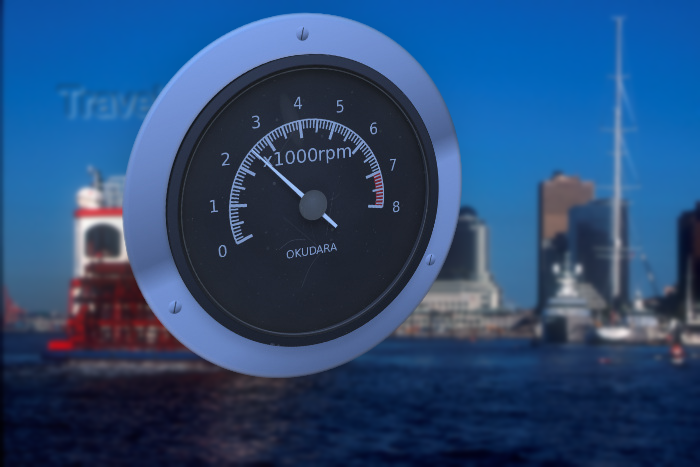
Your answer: **2500** rpm
